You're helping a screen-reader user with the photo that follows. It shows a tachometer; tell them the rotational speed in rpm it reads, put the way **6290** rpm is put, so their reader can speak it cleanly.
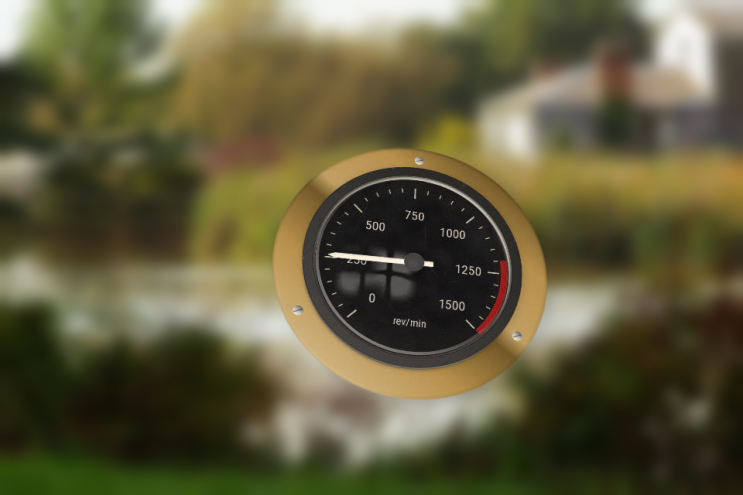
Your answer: **250** rpm
